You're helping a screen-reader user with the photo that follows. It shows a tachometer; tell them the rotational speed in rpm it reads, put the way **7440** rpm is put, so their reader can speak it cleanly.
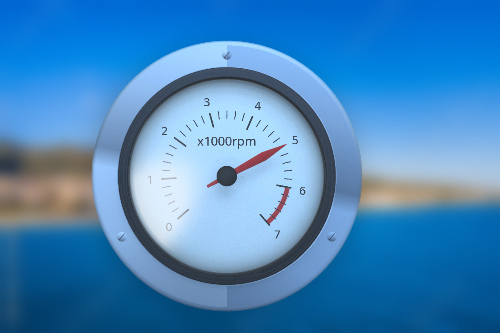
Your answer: **5000** rpm
